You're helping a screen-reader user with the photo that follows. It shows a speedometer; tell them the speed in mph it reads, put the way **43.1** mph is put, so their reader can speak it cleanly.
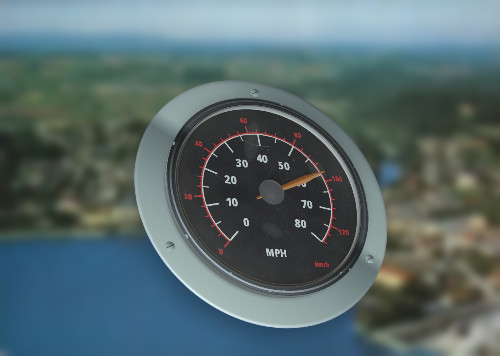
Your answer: **60** mph
